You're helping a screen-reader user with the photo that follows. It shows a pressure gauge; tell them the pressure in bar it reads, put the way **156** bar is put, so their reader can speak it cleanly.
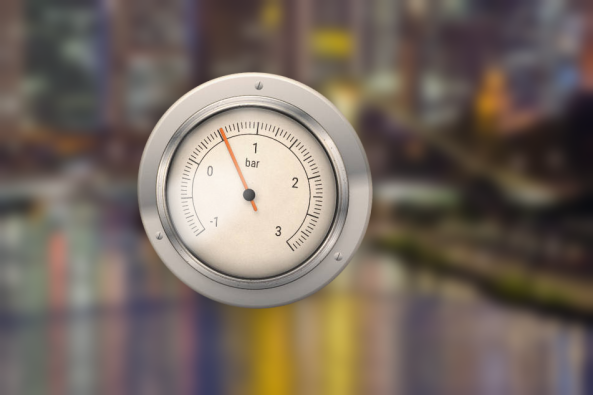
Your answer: **0.55** bar
